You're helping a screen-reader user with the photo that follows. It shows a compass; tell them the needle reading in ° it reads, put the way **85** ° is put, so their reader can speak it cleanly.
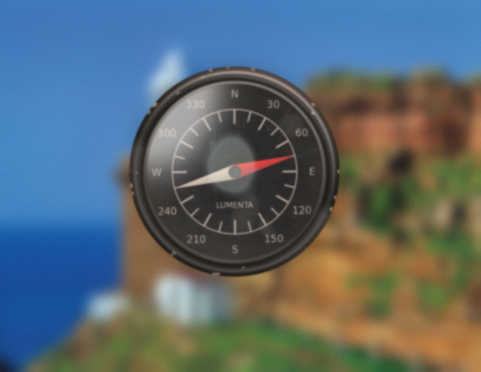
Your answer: **75** °
